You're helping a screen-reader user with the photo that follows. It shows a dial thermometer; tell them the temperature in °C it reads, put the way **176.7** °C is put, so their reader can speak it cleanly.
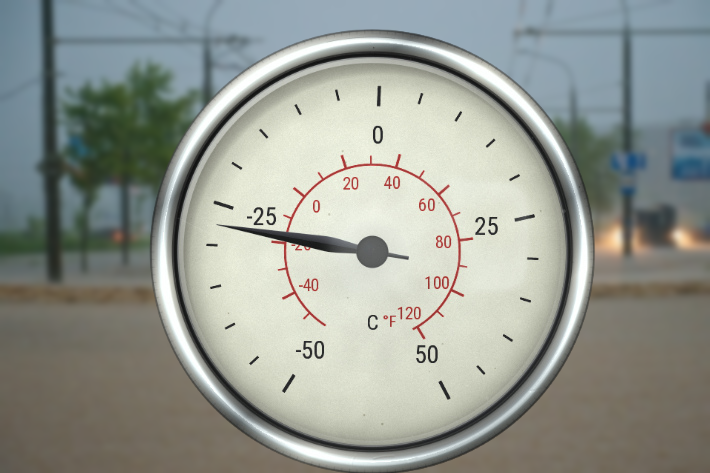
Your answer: **-27.5** °C
